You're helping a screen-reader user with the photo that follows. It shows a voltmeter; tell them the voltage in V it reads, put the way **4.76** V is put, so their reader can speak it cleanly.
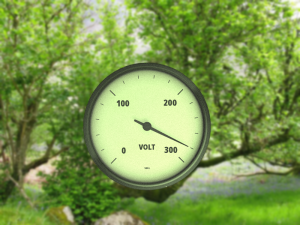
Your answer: **280** V
